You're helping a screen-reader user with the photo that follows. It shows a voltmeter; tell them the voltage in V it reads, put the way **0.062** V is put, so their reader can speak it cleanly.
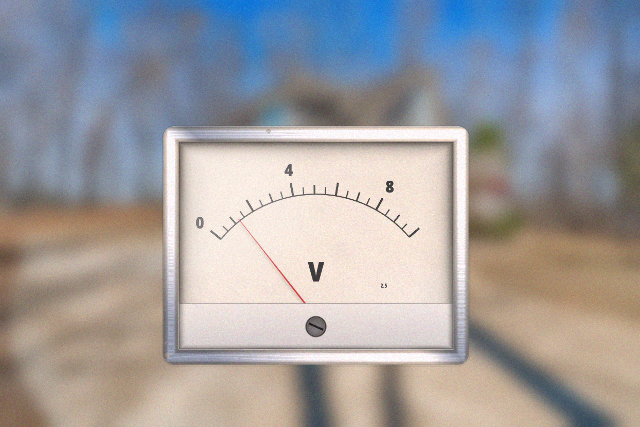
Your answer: **1.25** V
